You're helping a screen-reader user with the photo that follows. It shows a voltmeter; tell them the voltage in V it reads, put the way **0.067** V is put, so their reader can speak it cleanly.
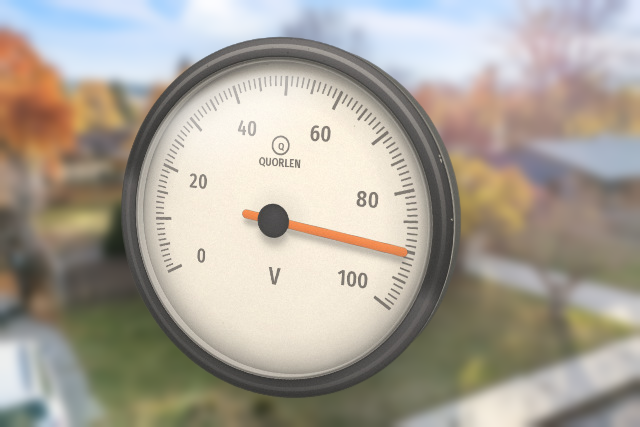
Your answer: **90** V
